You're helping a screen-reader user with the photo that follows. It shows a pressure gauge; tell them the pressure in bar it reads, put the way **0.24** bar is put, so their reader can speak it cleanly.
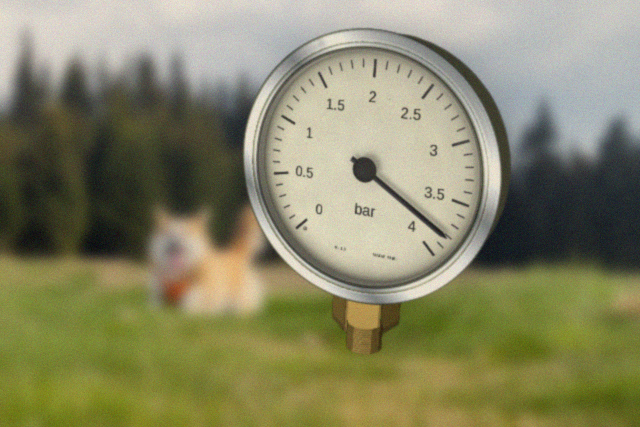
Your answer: **3.8** bar
